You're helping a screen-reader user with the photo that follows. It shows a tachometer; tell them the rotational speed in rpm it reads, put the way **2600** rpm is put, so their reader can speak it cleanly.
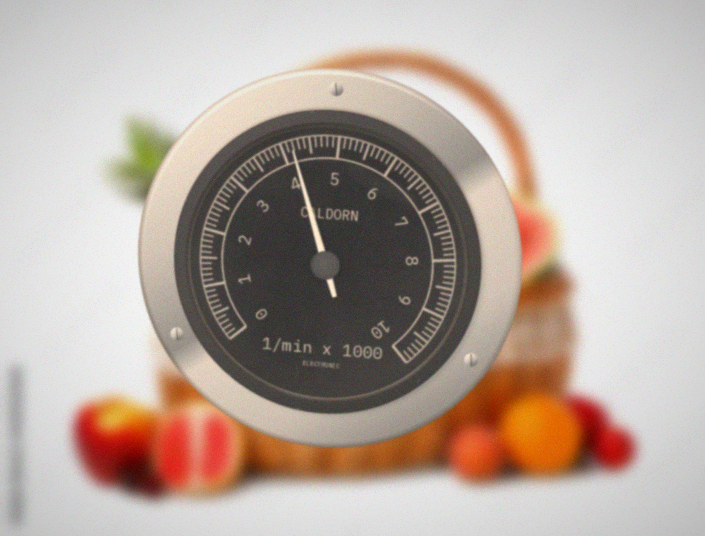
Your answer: **4200** rpm
